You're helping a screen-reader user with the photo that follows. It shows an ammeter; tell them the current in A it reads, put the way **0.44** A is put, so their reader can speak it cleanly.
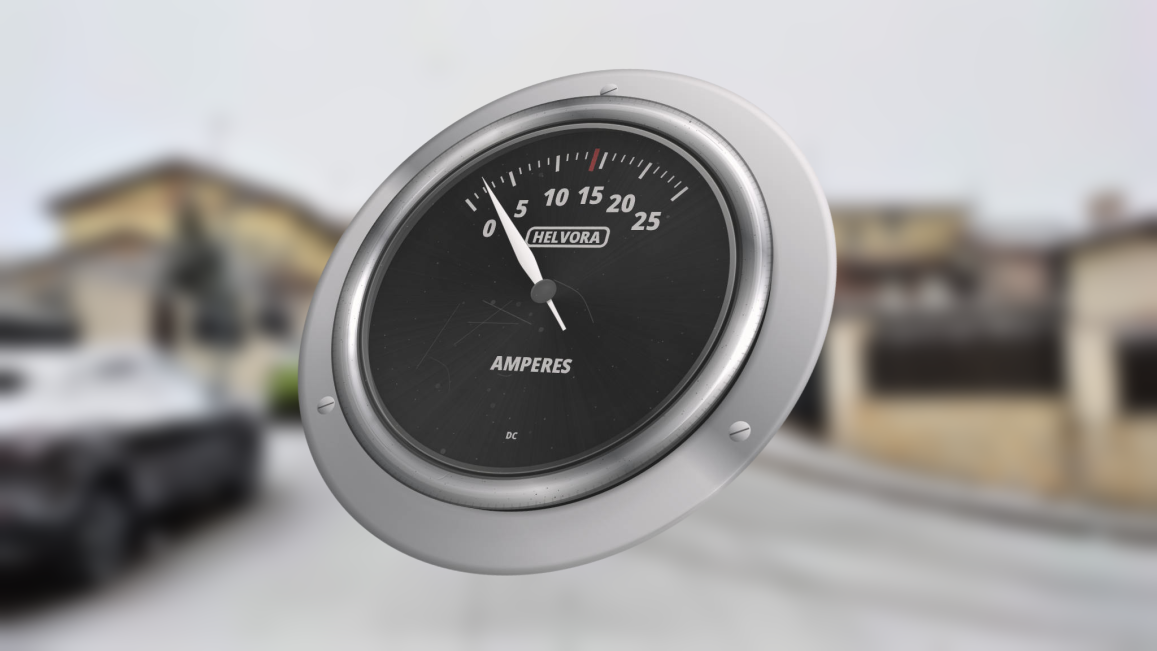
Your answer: **2.5** A
